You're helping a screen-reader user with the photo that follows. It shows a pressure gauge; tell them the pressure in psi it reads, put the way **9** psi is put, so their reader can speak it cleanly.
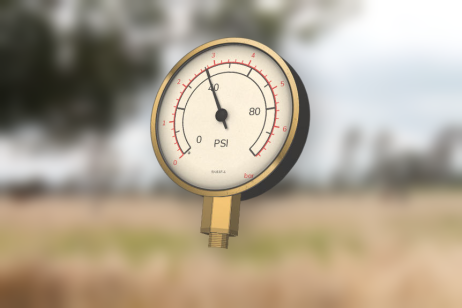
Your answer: **40** psi
